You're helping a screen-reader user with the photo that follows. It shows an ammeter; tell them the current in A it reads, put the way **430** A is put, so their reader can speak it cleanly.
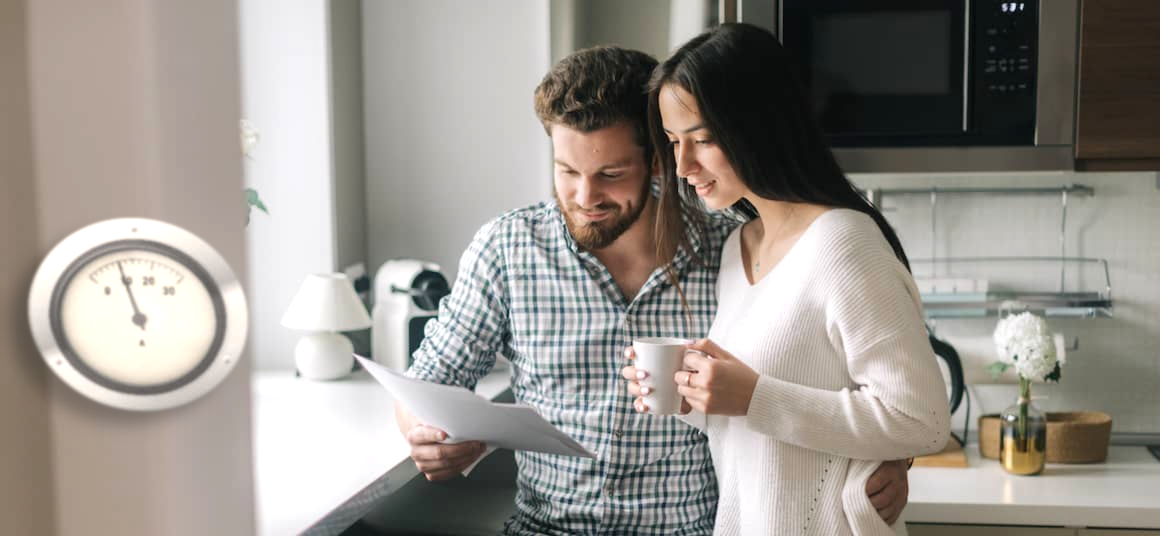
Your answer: **10** A
